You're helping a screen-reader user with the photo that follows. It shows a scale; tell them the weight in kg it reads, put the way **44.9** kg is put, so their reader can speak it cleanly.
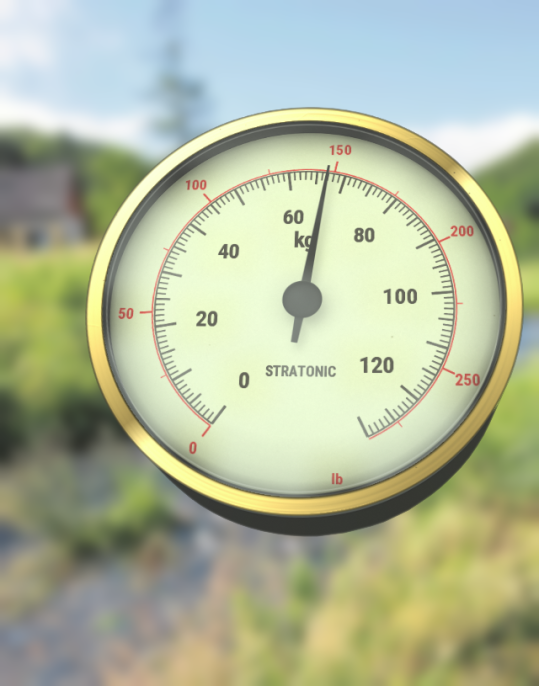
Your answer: **67** kg
